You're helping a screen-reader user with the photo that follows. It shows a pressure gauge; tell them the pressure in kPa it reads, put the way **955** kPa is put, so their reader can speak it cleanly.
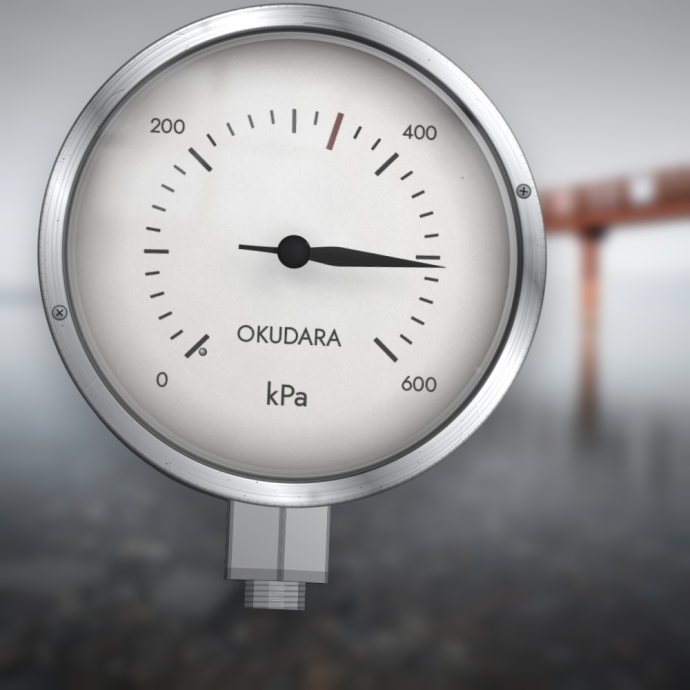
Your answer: **510** kPa
